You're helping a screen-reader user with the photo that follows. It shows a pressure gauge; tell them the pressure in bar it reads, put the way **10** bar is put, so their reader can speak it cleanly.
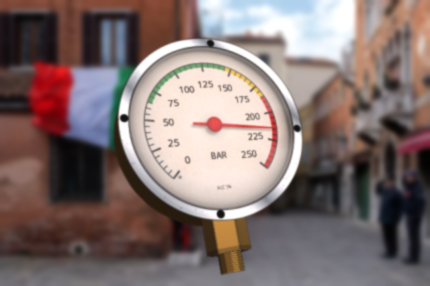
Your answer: **215** bar
